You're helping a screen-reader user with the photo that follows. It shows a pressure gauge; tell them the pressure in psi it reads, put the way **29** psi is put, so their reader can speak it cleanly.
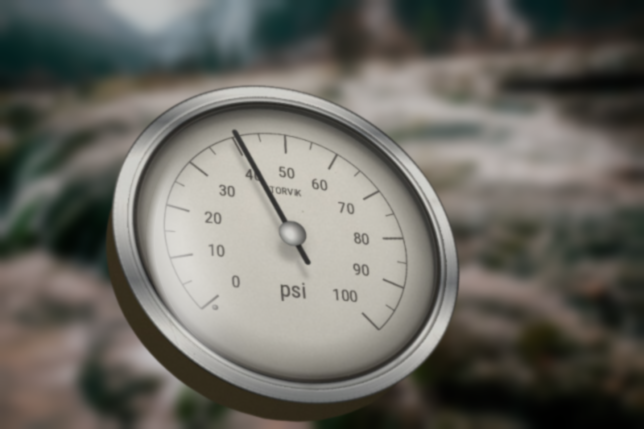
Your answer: **40** psi
